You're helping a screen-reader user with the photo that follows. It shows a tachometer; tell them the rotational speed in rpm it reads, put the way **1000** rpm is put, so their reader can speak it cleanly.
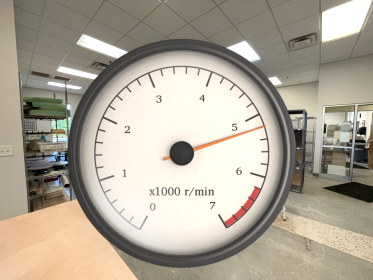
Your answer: **5200** rpm
